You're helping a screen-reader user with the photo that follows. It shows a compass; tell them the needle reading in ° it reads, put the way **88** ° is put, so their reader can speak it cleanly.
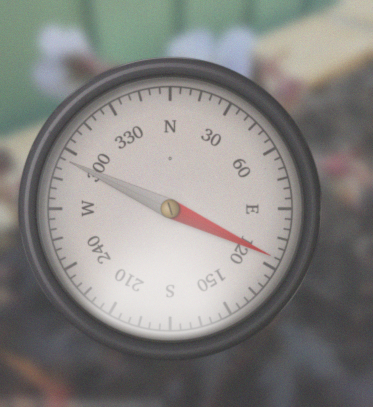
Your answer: **115** °
